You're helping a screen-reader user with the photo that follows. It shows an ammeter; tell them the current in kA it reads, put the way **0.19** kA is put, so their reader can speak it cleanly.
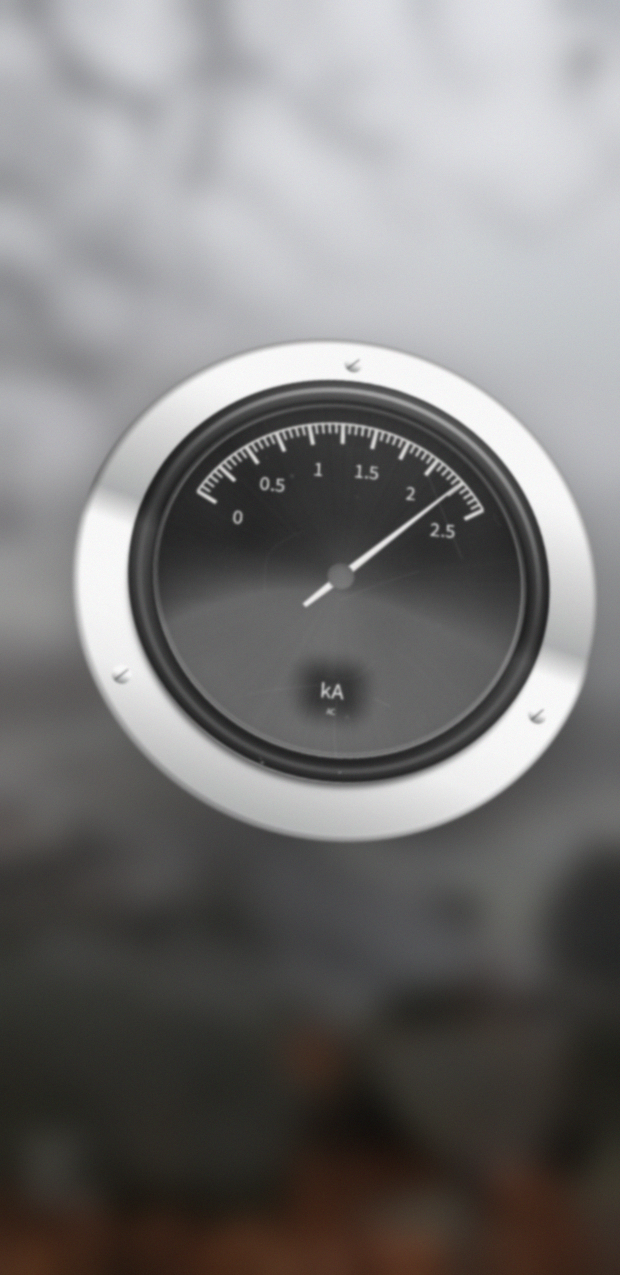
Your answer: **2.25** kA
